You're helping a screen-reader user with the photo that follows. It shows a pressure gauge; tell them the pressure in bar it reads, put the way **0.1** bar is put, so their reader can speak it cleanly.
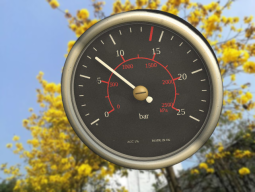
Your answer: **7.5** bar
